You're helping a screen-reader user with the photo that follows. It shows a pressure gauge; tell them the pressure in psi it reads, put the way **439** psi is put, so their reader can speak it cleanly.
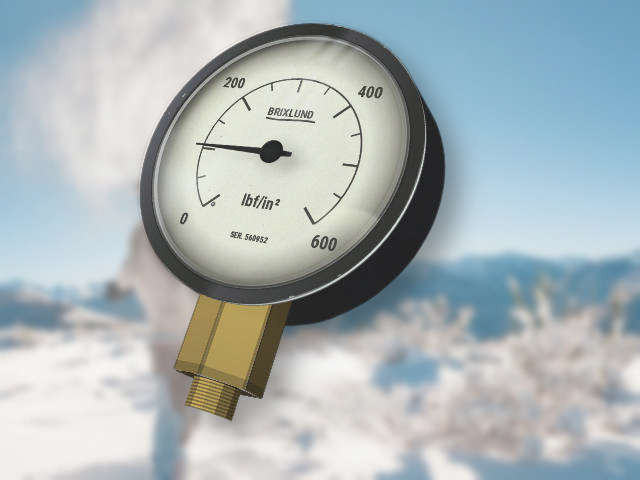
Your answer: **100** psi
